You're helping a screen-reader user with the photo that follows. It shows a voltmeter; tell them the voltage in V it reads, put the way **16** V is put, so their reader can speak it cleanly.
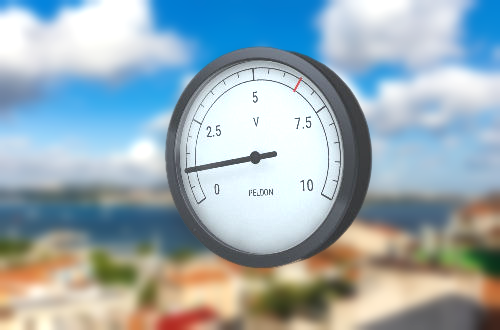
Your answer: **1** V
